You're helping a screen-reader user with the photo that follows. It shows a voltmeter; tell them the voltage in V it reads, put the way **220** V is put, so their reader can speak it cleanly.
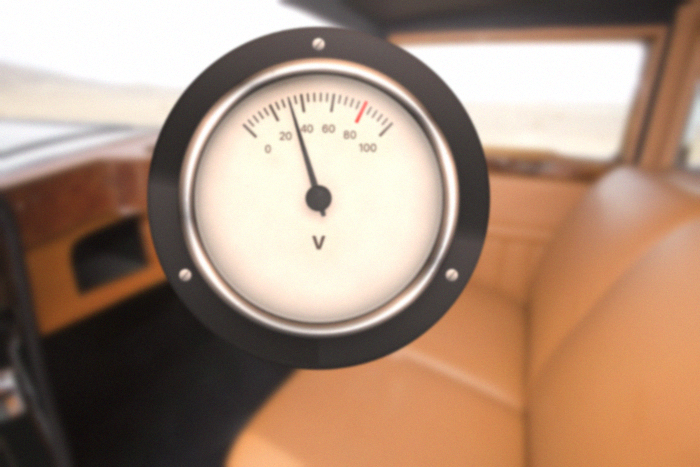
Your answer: **32** V
